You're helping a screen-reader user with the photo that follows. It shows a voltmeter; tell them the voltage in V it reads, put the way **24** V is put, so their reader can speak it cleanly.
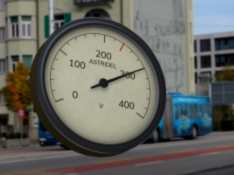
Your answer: **300** V
